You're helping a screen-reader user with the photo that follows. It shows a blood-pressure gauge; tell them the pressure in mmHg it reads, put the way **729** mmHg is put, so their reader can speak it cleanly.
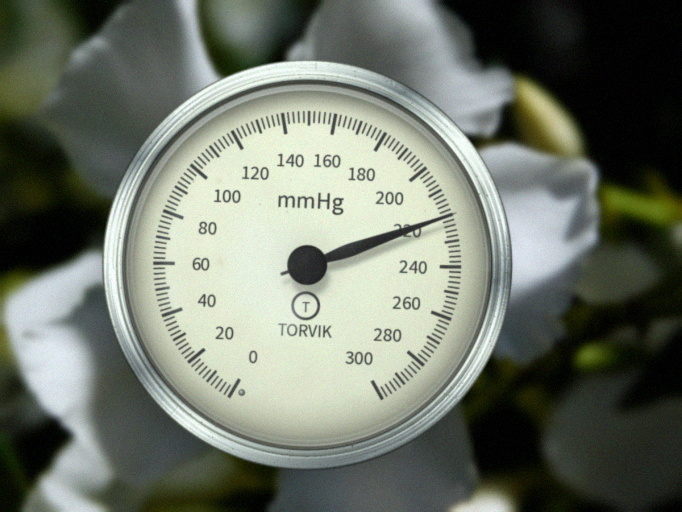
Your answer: **220** mmHg
